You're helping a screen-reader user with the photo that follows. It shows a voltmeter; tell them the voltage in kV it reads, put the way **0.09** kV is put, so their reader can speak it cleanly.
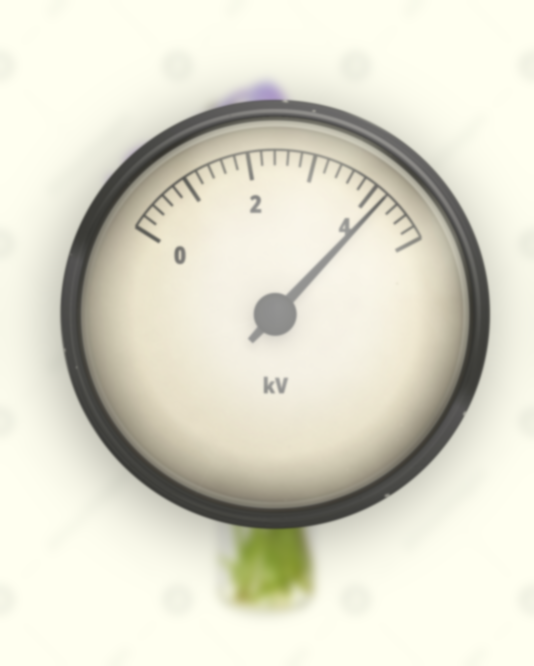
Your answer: **4.2** kV
